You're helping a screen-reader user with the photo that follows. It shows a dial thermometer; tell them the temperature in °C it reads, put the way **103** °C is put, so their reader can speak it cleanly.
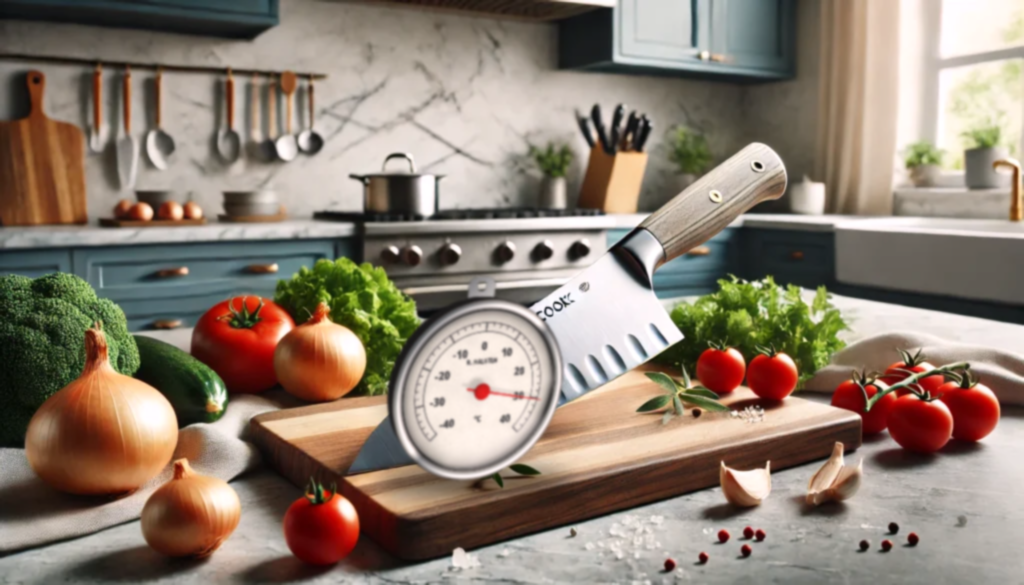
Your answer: **30** °C
